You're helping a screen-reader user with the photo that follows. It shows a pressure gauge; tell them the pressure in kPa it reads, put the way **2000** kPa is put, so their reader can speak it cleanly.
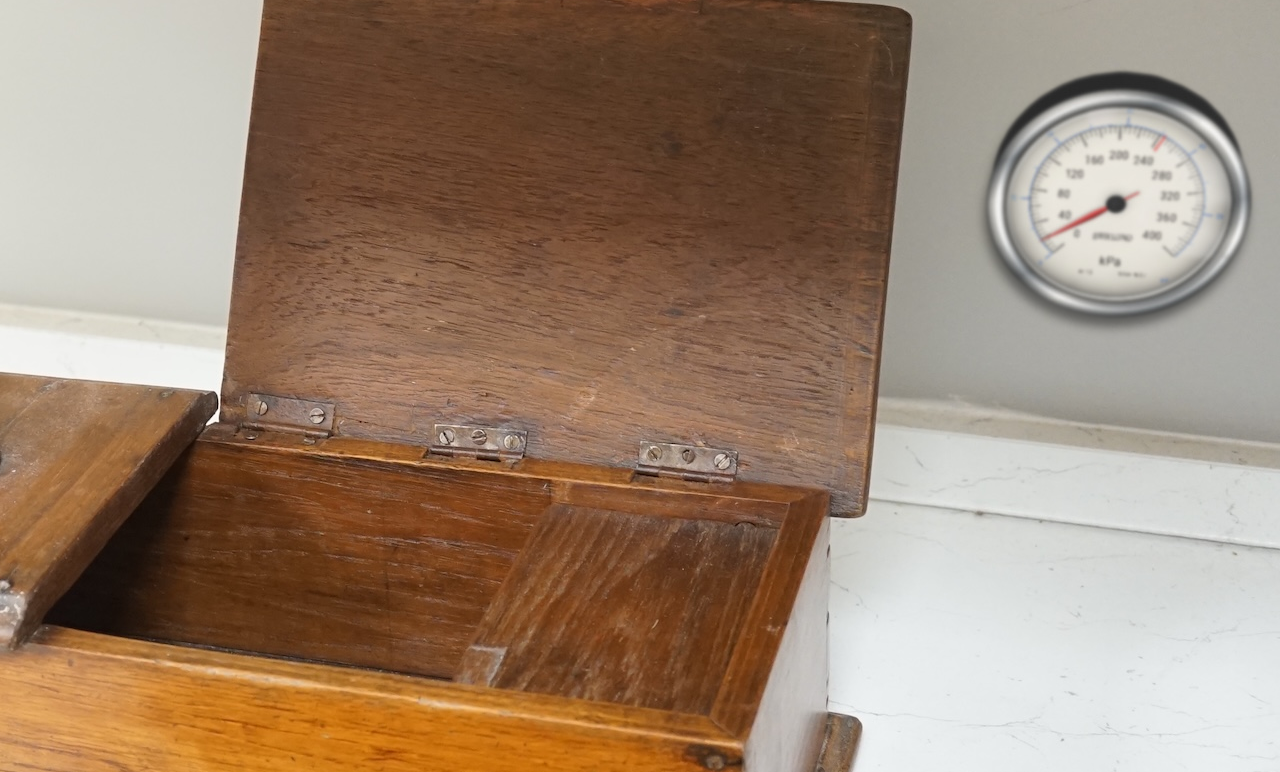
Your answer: **20** kPa
